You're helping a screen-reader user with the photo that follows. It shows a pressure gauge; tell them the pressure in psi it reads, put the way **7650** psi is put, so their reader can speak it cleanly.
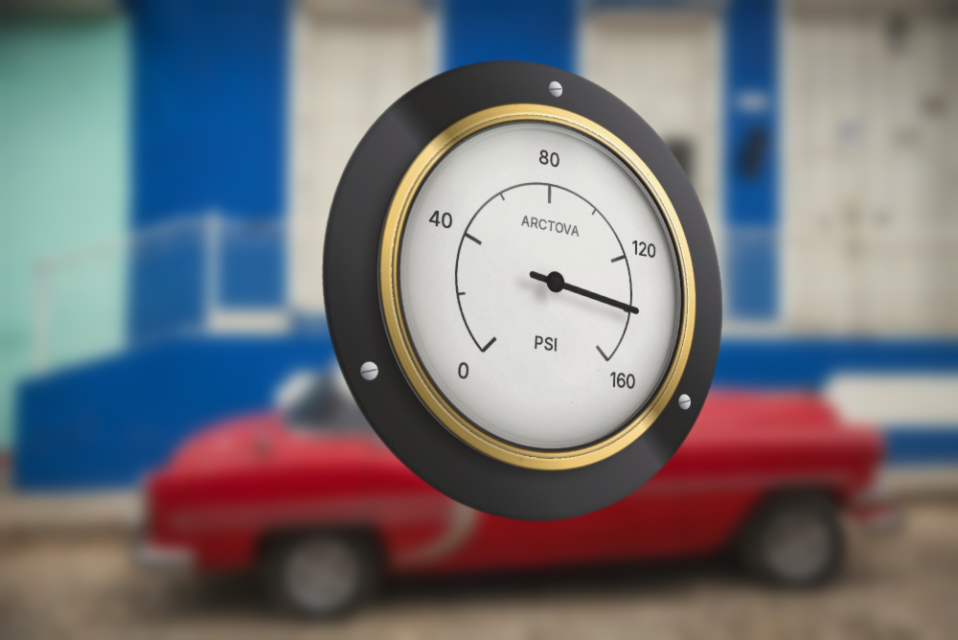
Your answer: **140** psi
